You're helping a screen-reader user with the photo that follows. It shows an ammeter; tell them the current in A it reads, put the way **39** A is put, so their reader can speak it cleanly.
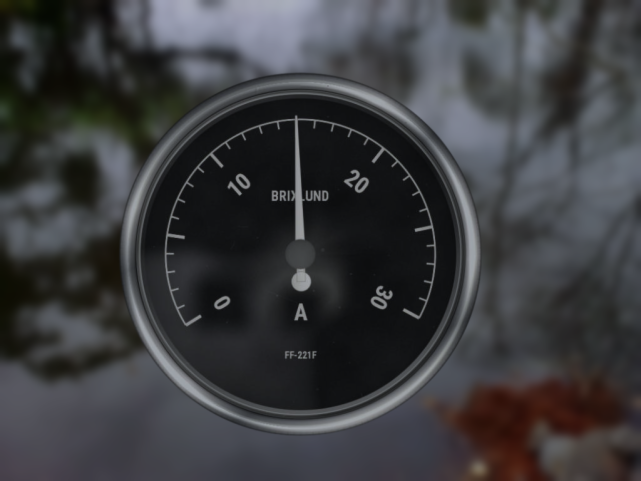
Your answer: **15** A
